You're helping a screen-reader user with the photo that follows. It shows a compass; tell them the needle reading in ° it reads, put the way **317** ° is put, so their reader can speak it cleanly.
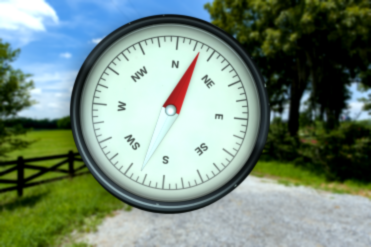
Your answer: **20** °
